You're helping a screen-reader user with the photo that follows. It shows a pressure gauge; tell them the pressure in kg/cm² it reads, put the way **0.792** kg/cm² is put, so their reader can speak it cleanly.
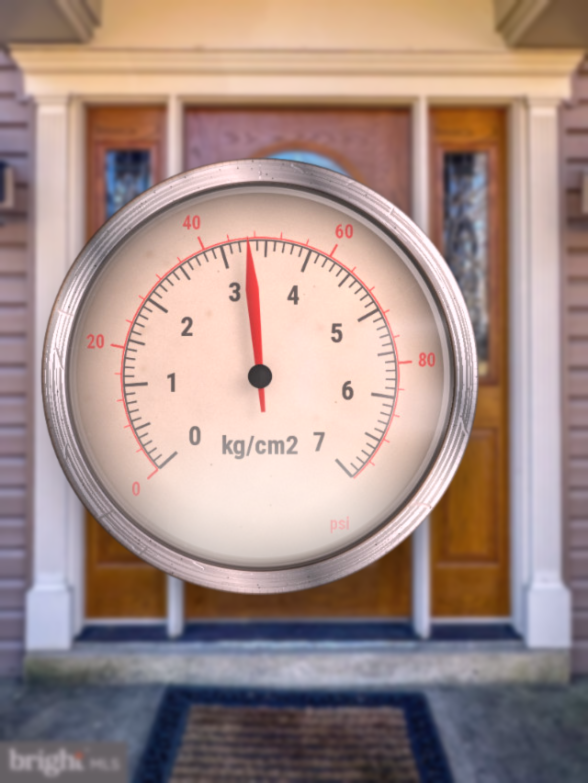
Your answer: **3.3** kg/cm²
